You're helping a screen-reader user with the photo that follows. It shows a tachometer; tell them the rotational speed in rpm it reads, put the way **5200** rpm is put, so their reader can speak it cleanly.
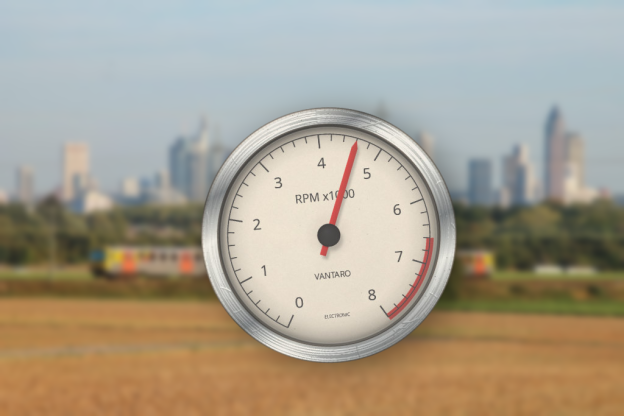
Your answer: **4600** rpm
